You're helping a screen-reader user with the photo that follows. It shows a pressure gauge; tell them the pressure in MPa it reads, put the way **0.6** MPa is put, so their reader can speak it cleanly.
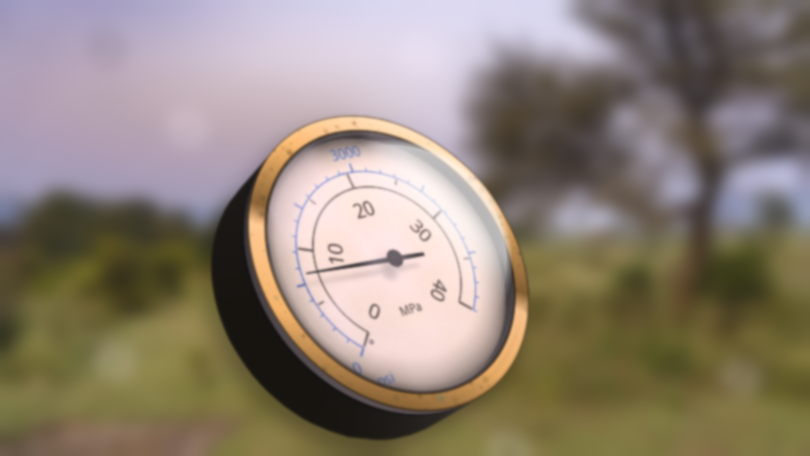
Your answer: **7.5** MPa
